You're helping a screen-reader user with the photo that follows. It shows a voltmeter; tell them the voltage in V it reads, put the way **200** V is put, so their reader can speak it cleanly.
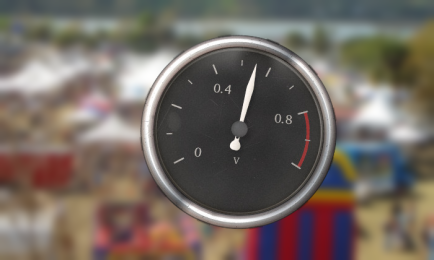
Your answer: **0.55** V
